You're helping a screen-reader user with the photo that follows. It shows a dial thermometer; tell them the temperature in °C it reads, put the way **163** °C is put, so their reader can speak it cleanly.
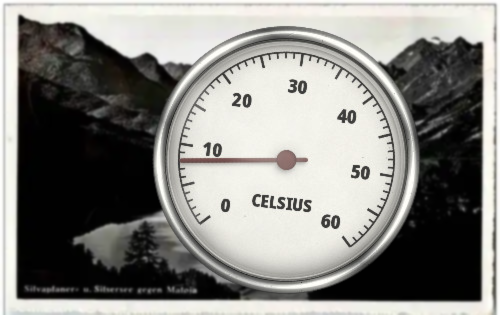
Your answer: **8** °C
